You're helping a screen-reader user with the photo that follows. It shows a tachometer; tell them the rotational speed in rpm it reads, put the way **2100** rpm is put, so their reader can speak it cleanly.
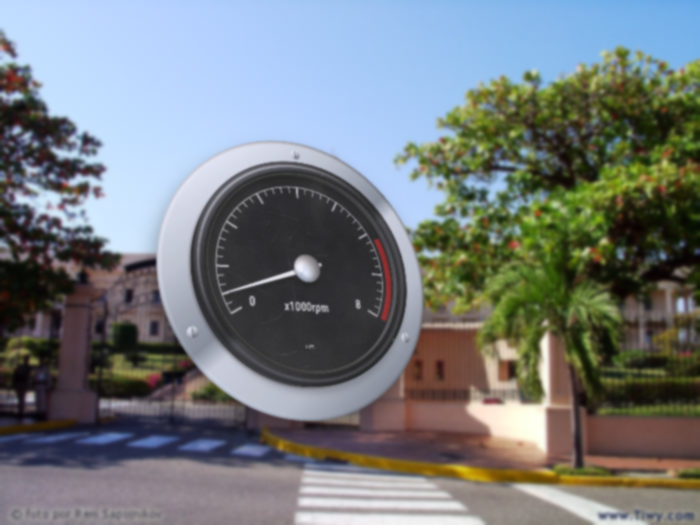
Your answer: **400** rpm
